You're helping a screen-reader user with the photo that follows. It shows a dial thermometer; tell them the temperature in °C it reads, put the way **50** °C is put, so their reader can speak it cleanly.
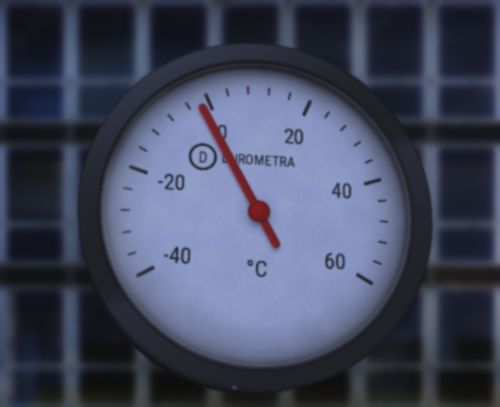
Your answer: **-2** °C
